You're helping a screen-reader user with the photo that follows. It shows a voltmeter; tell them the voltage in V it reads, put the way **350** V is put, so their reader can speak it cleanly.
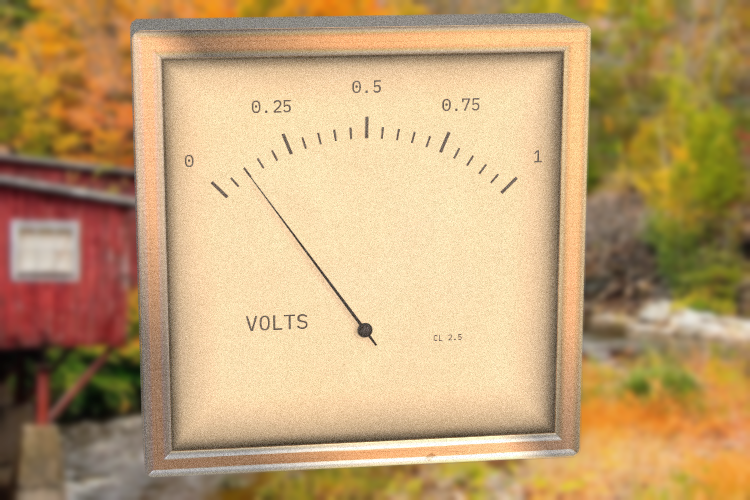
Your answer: **0.1** V
